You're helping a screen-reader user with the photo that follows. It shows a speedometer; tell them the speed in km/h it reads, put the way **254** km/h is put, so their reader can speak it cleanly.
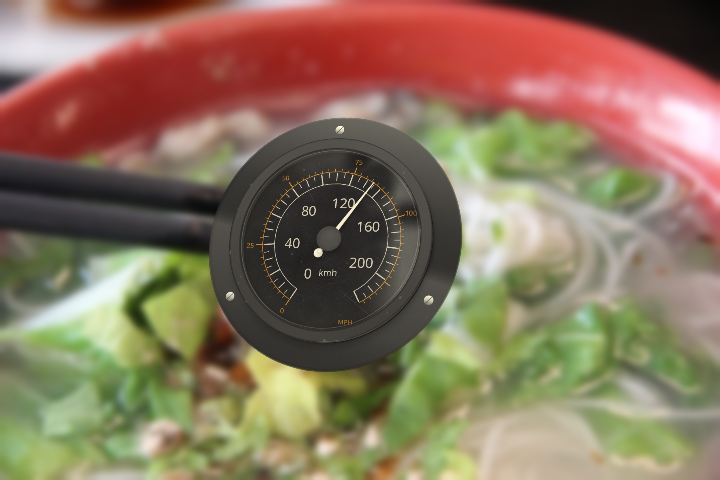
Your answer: **135** km/h
